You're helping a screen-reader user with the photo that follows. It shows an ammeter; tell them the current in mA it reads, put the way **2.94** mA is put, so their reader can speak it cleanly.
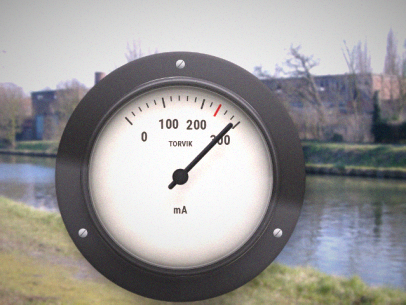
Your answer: **290** mA
